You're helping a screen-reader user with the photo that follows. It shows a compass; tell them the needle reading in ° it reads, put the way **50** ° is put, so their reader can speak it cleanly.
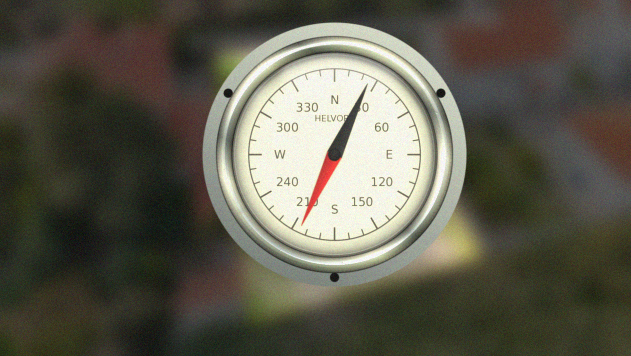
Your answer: **205** °
